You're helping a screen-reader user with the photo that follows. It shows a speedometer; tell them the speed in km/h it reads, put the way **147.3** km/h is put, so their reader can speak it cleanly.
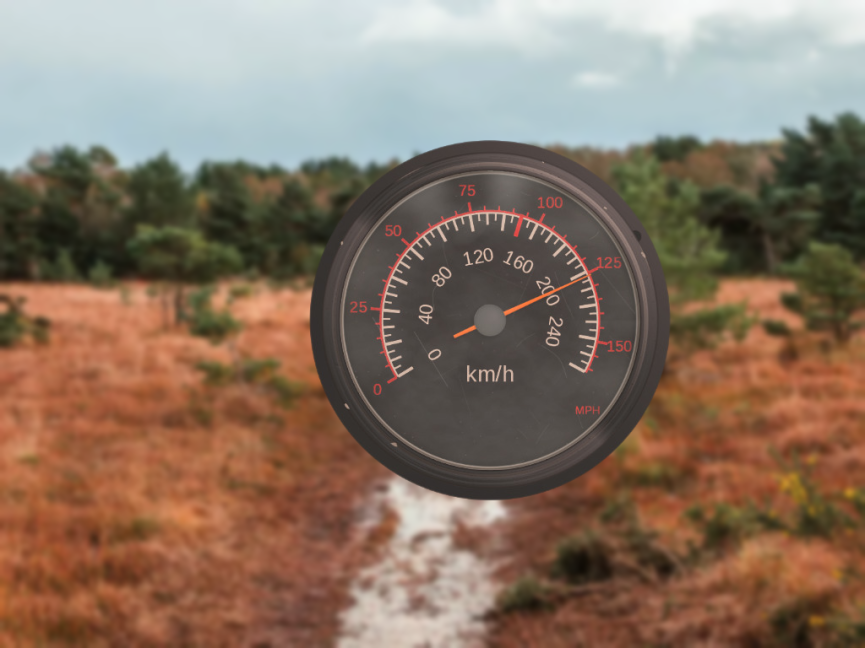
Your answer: **202.5** km/h
